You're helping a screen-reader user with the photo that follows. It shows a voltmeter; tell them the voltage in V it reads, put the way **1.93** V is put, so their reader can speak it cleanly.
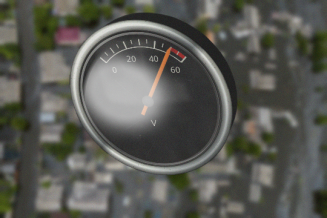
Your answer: **50** V
